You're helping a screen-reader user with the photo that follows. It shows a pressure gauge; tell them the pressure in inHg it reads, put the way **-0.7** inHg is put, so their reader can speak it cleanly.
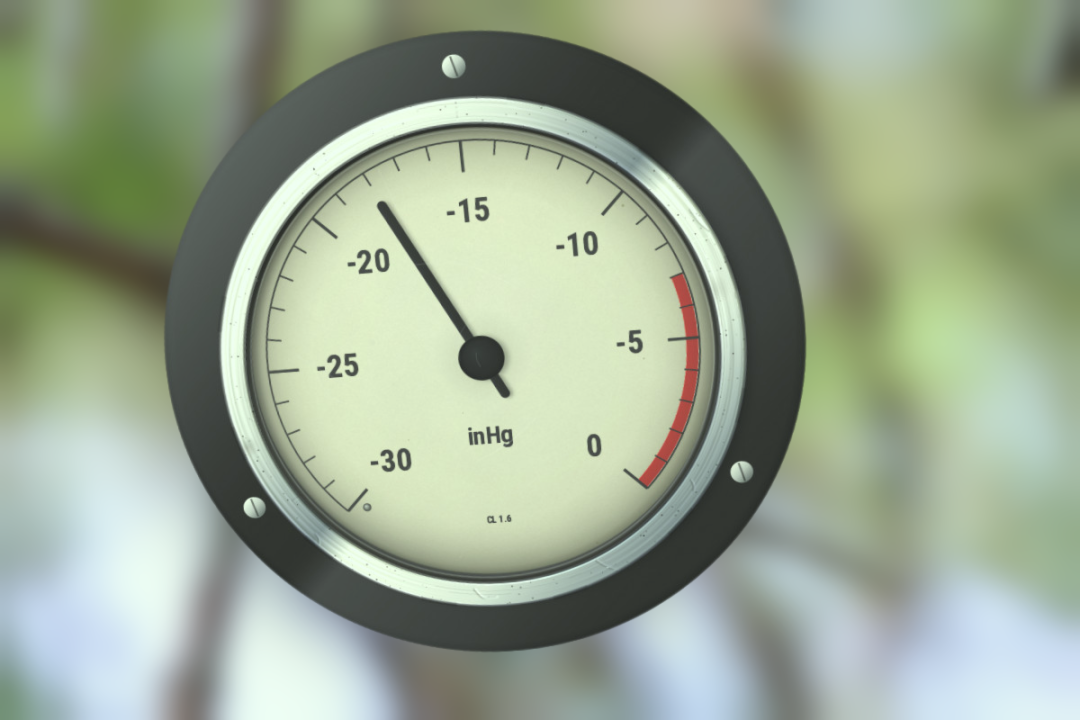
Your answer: **-18** inHg
